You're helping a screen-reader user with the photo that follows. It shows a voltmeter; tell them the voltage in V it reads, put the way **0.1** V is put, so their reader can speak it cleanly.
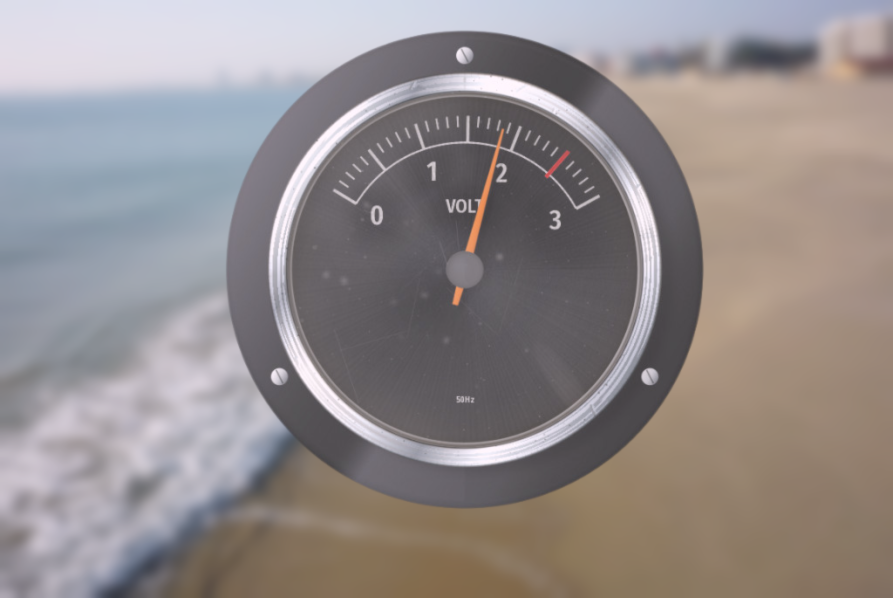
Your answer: **1.85** V
